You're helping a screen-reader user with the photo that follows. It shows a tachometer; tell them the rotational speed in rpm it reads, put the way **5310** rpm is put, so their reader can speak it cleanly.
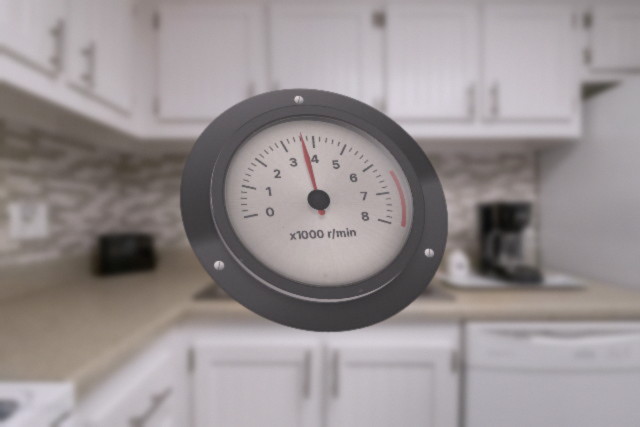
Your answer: **3600** rpm
